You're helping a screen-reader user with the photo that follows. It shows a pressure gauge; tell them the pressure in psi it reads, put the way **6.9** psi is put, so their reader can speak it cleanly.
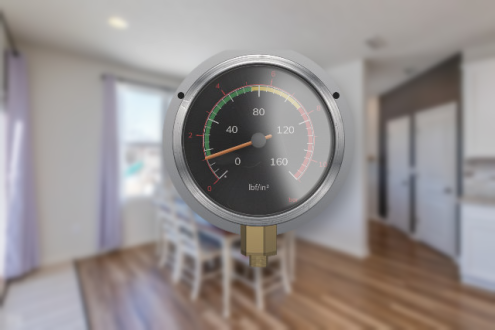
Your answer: **15** psi
